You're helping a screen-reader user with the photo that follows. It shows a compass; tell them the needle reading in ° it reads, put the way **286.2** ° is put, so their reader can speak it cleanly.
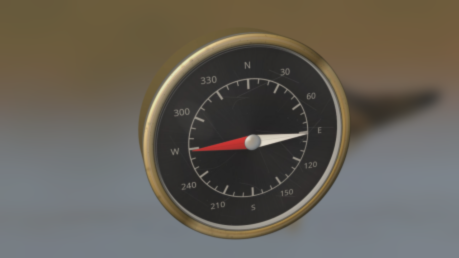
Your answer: **270** °
